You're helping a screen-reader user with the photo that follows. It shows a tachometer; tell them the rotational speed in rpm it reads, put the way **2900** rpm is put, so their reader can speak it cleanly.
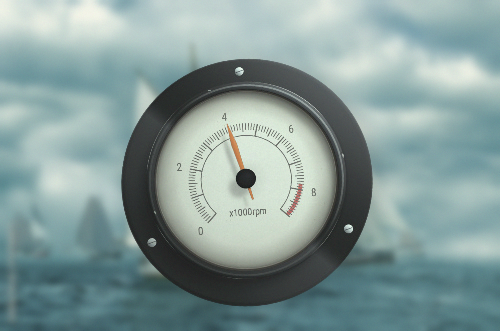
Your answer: **4000** rpm
